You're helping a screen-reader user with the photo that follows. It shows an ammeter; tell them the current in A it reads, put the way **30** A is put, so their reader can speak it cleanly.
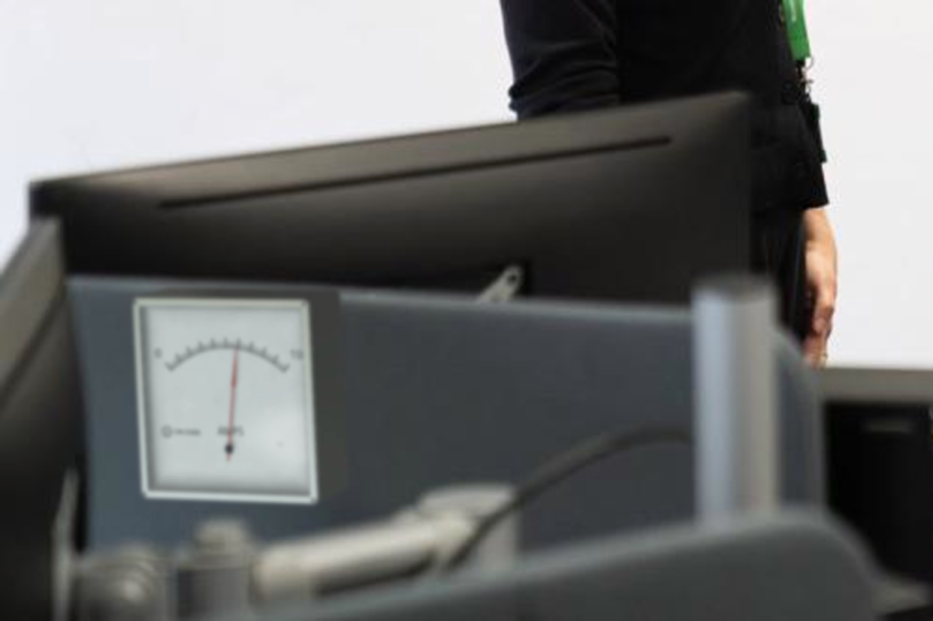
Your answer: **6** A
